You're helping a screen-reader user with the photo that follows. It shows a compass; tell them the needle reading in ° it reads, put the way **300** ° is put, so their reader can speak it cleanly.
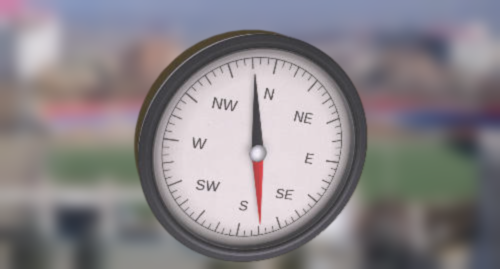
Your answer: **165** °
